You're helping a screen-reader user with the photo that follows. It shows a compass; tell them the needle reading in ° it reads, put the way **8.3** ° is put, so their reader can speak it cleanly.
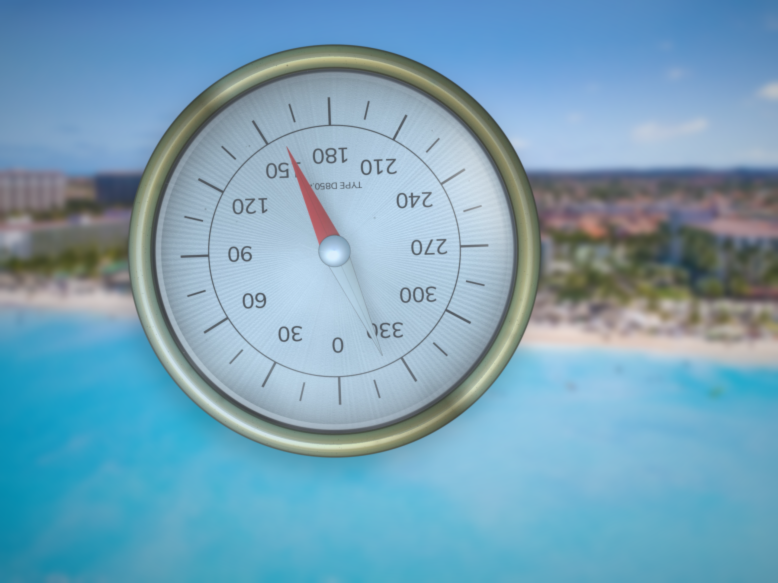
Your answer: **157.5** °
